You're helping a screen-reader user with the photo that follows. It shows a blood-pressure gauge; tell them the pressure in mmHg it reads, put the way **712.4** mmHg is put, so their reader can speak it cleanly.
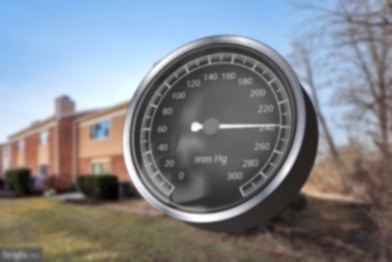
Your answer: **240** mmHg
